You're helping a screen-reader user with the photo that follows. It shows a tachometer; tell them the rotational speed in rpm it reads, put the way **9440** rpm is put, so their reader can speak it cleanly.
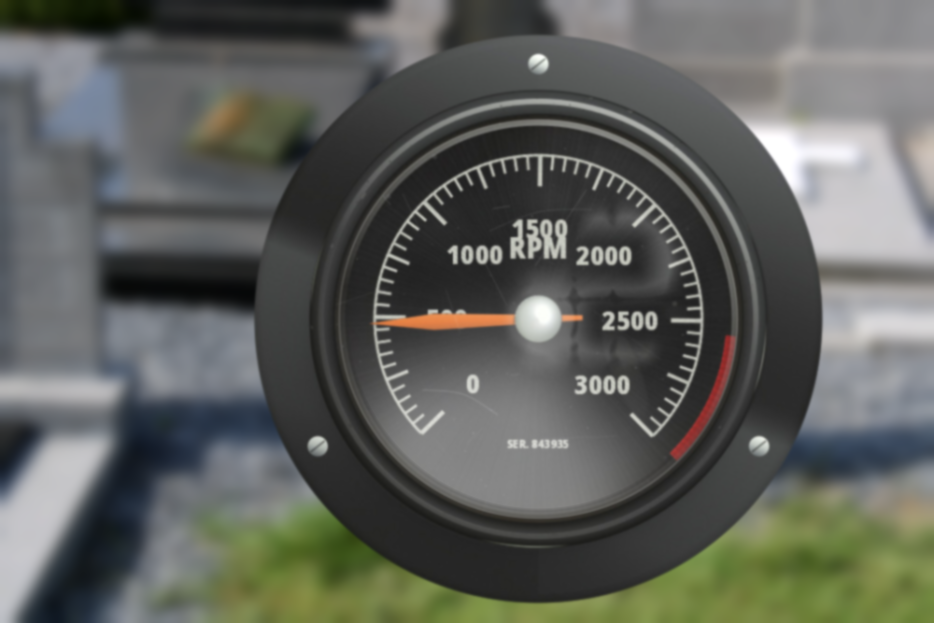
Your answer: **475** rpm
